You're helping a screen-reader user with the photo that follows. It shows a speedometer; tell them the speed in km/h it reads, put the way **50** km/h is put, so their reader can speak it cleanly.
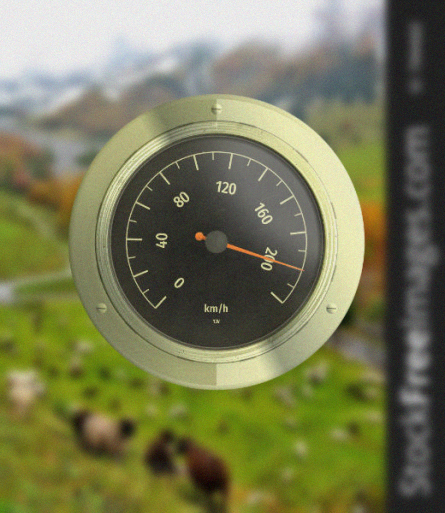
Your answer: **200** km/h
